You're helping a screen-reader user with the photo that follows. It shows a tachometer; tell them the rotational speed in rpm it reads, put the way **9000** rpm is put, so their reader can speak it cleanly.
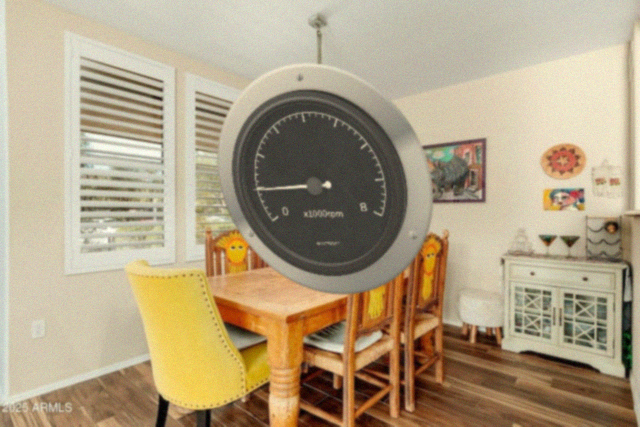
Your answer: **1000** rpm
